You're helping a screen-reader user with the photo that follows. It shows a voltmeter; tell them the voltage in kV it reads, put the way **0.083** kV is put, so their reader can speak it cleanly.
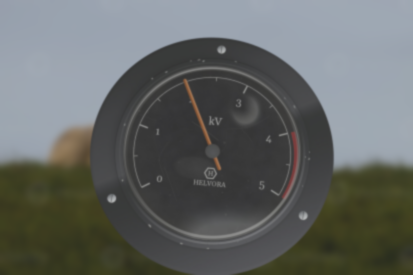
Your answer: **2** kV
